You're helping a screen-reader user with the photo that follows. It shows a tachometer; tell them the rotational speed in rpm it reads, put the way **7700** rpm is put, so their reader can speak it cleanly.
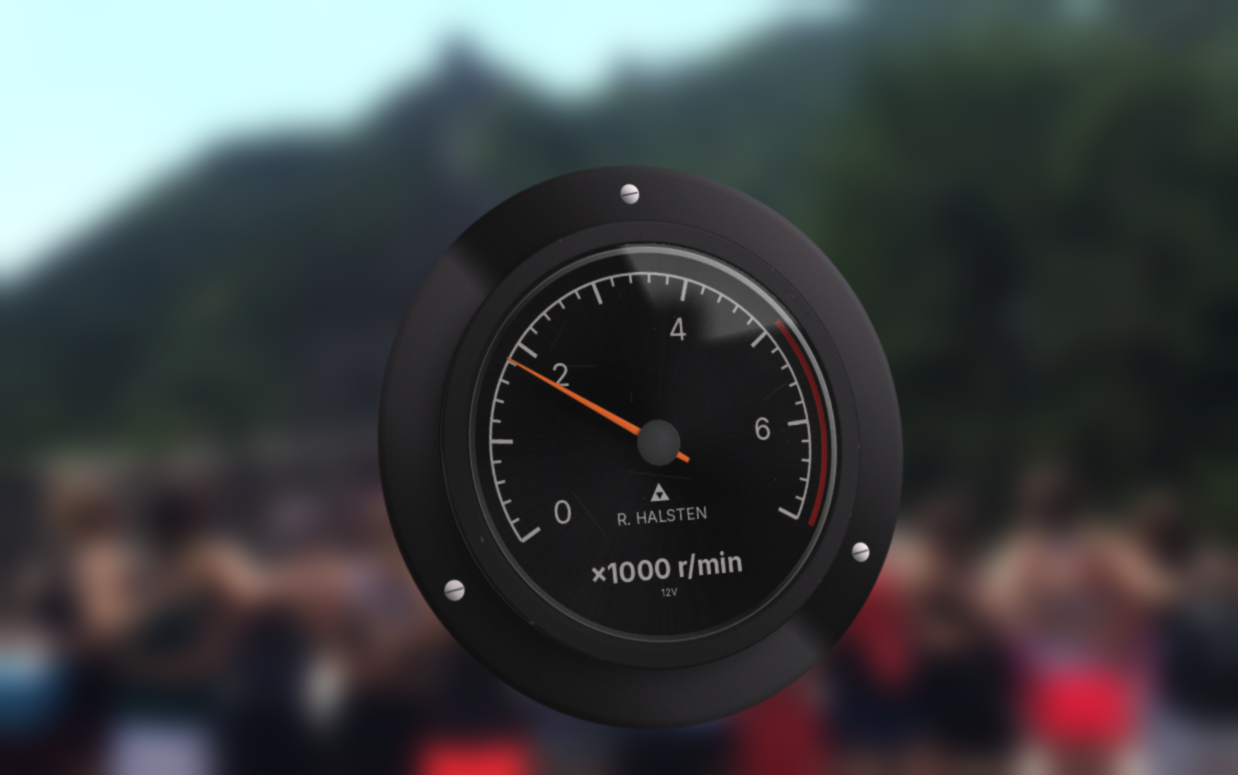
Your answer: **1800** rpm
